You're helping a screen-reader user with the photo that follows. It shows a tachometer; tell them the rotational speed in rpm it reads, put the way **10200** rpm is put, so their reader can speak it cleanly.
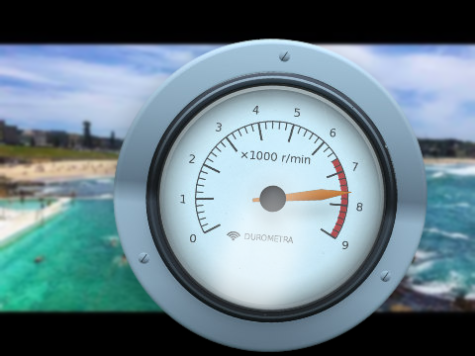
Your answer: **7600** rpm
